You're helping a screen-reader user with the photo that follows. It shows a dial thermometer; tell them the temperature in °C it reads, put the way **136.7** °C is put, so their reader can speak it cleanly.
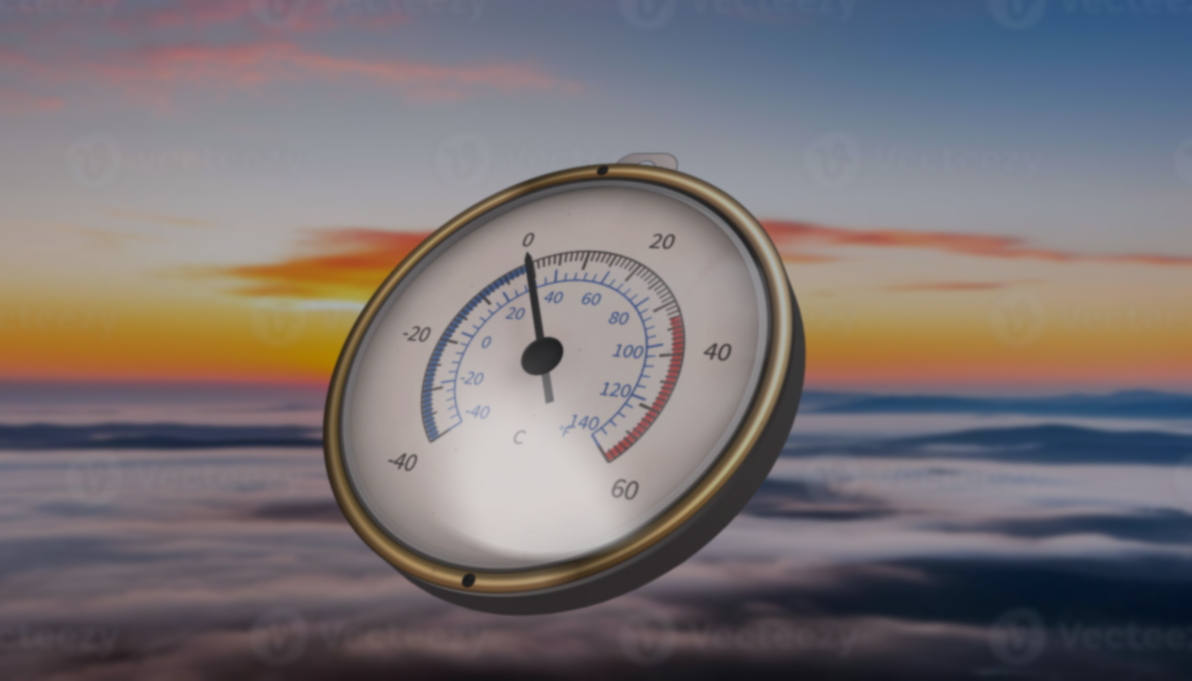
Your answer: **0** °C
